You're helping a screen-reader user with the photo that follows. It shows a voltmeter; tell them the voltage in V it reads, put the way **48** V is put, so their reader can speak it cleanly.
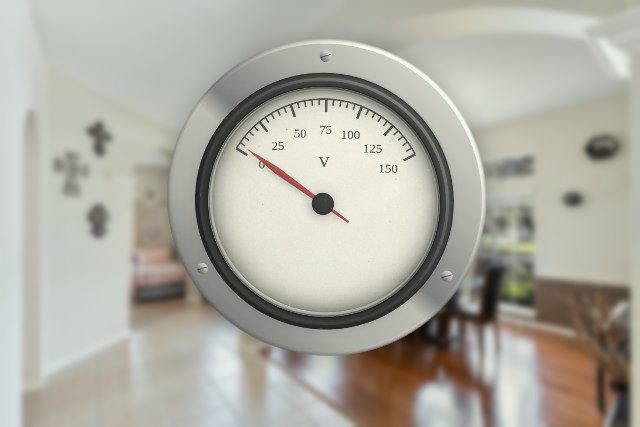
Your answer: **5** V
